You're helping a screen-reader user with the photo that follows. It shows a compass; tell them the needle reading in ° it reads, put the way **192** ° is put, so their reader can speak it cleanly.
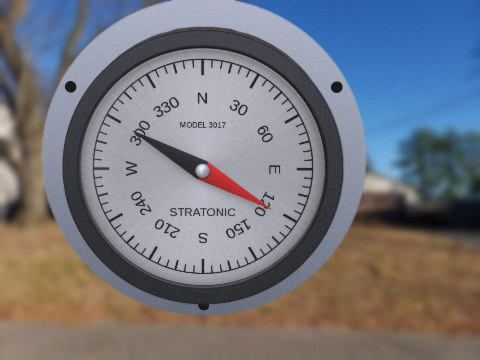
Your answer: **120** °
